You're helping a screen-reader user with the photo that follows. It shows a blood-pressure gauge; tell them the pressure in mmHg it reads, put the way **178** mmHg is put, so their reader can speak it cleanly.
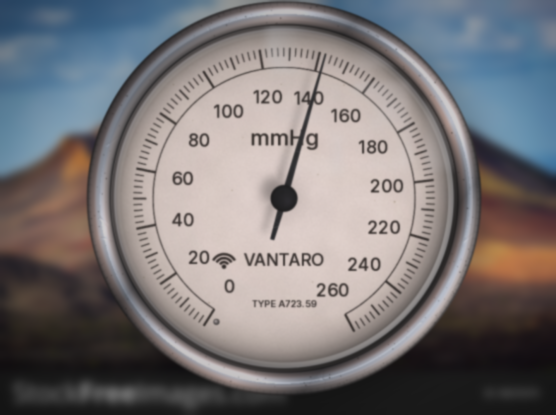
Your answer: **142** mmHg
